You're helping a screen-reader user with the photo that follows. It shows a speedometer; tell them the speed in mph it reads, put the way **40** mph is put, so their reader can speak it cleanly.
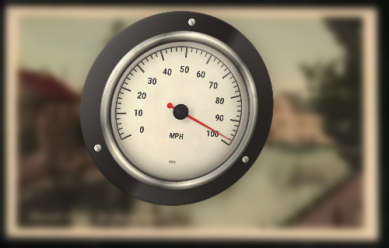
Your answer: **98** mph
